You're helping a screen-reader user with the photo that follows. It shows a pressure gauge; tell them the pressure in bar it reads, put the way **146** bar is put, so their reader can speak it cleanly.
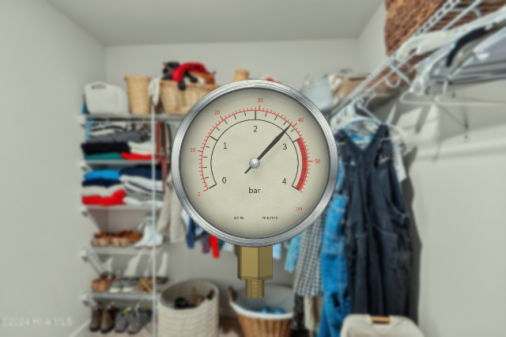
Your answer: **2.7** bar
